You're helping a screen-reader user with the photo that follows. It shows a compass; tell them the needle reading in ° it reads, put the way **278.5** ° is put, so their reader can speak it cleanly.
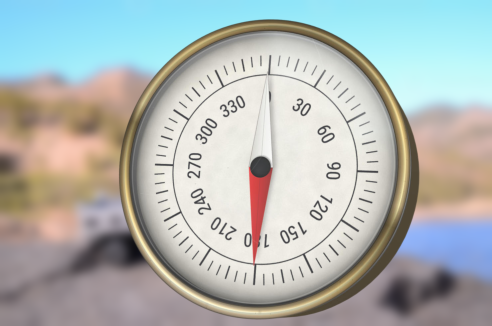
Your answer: **180** °
